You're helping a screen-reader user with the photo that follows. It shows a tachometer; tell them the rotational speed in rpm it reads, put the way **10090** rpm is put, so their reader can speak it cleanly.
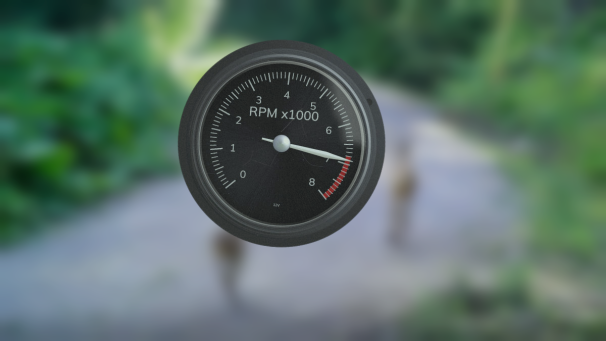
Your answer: **6900** rpm
